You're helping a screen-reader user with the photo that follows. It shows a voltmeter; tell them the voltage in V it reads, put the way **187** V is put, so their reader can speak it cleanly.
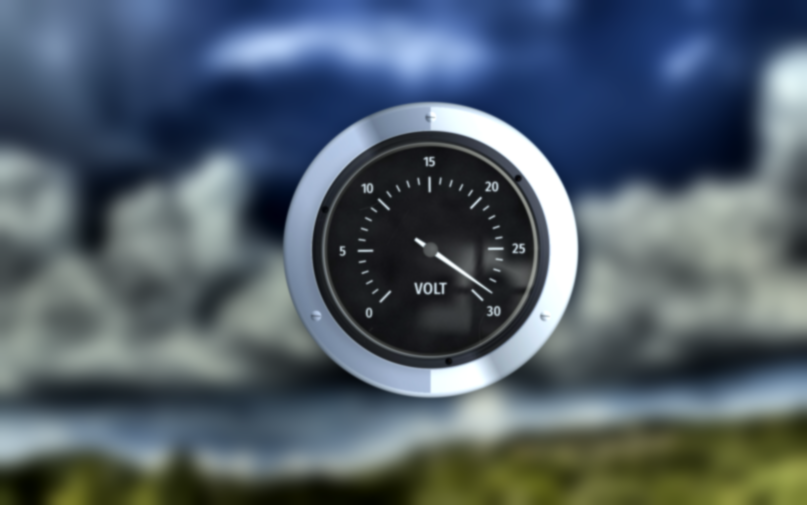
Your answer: **29** V
